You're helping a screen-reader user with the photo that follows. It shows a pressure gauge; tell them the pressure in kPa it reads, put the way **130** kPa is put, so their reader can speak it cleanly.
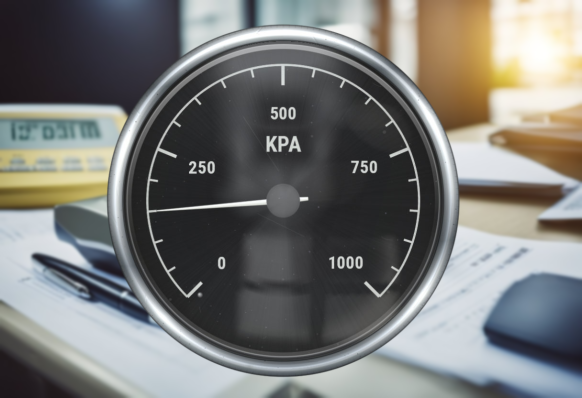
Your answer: **150** kPa
